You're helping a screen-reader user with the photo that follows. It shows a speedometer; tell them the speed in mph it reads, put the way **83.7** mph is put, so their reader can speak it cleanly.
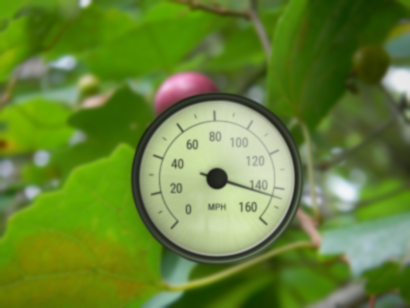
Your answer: **145** mph
